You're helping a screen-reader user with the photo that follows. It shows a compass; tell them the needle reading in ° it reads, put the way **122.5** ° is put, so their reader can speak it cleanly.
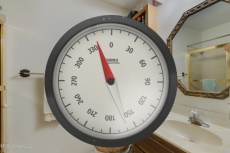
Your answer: **340** °
